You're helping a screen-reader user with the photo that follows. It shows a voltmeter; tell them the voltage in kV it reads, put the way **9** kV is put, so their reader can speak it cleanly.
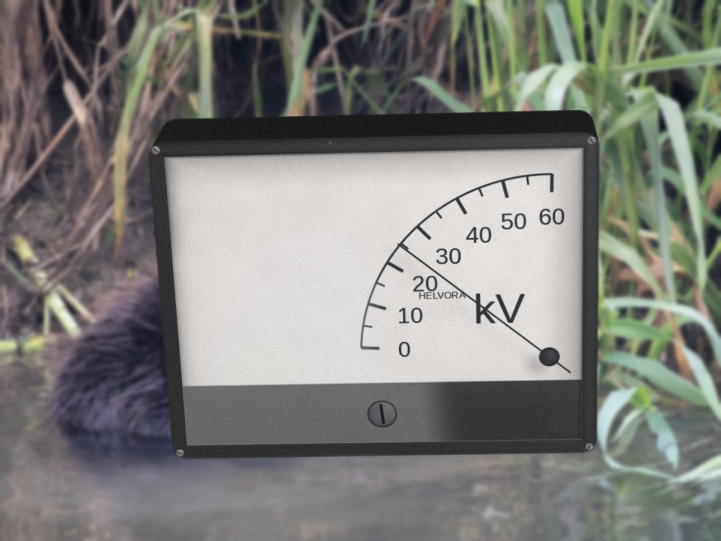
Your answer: **25** kV
